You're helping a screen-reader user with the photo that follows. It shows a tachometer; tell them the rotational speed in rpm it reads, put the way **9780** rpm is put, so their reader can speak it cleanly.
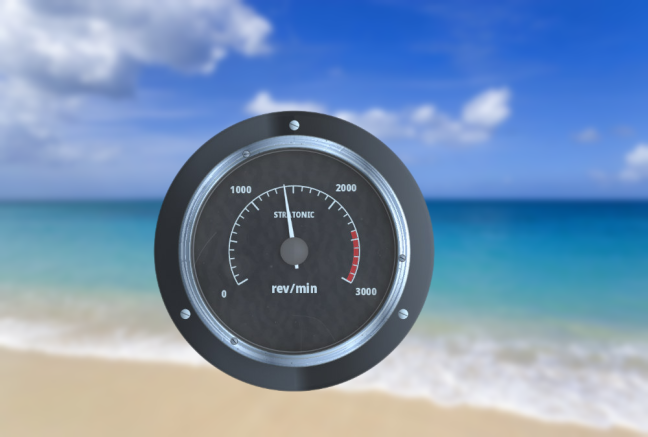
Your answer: **1400** rpm
